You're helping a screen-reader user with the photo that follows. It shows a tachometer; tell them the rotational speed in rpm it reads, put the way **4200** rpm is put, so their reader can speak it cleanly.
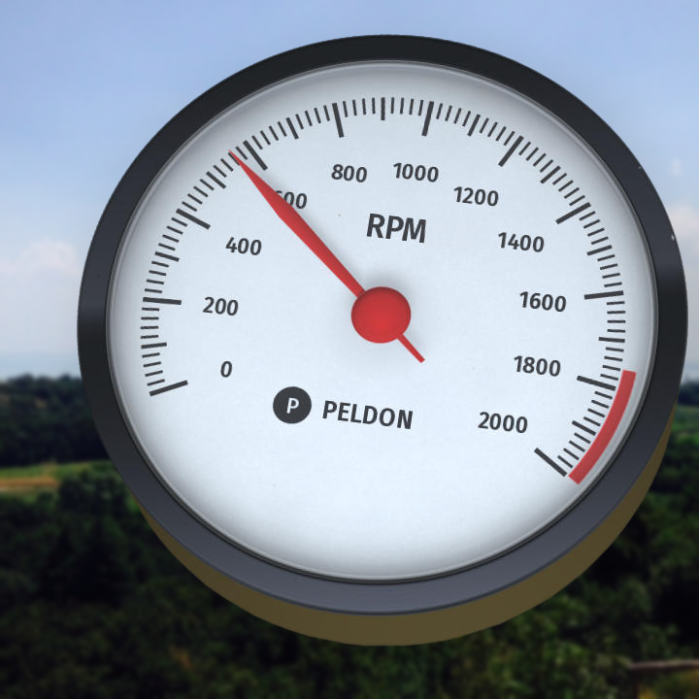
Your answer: **560** rpm
